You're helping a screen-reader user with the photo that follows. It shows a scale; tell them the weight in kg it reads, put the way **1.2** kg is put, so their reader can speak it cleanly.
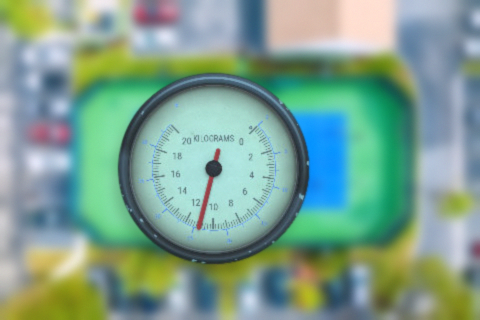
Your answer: **11** kg
